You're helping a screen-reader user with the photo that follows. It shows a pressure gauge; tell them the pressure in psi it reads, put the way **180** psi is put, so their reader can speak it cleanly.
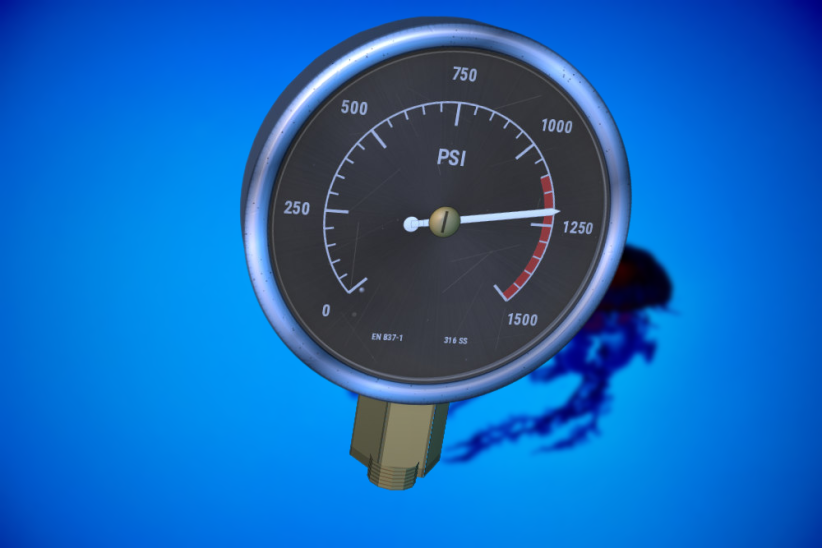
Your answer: **1200** psi
